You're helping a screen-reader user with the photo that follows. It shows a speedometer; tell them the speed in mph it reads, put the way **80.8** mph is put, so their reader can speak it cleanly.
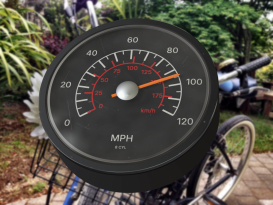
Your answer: **95** mph
